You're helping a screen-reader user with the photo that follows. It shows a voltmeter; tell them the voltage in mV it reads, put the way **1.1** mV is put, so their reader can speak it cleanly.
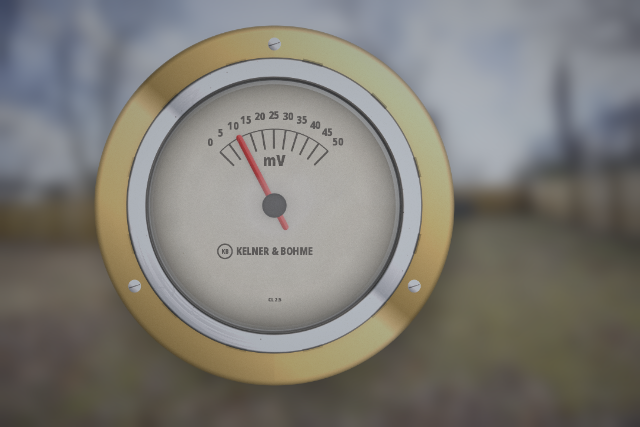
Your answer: **10** mV
